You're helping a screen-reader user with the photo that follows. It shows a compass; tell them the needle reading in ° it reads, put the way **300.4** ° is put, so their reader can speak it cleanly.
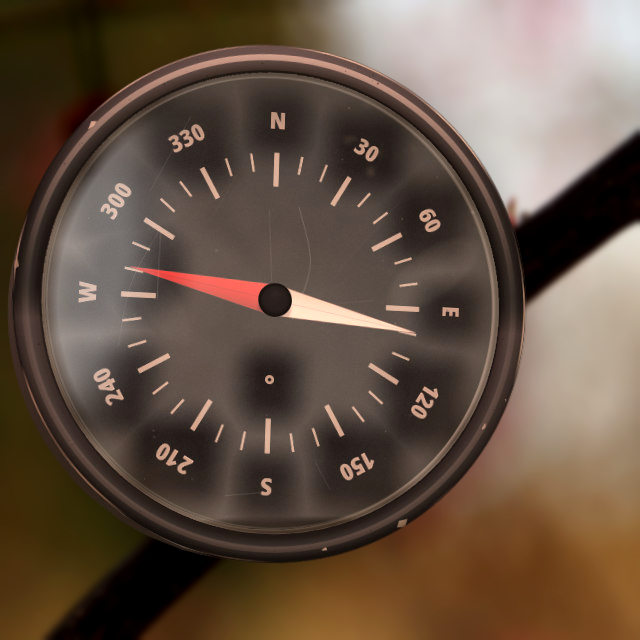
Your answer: **280** °
